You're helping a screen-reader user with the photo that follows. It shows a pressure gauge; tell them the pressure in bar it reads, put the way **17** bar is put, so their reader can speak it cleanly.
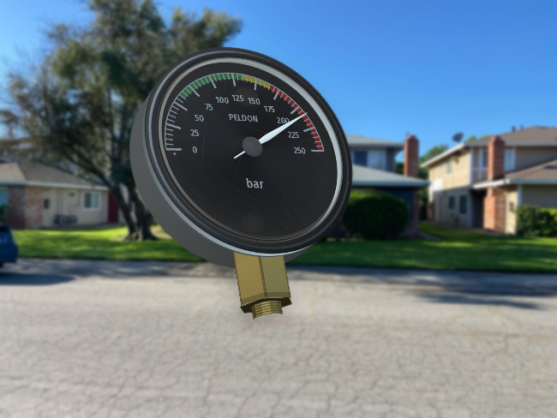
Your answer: **210** bar
